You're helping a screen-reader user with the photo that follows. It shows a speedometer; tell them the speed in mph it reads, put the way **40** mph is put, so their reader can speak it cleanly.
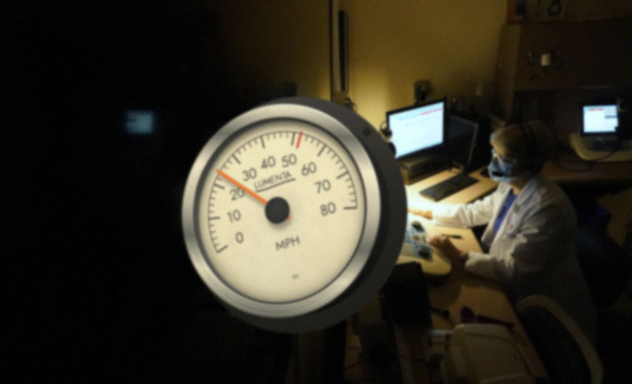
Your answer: **24** mph
